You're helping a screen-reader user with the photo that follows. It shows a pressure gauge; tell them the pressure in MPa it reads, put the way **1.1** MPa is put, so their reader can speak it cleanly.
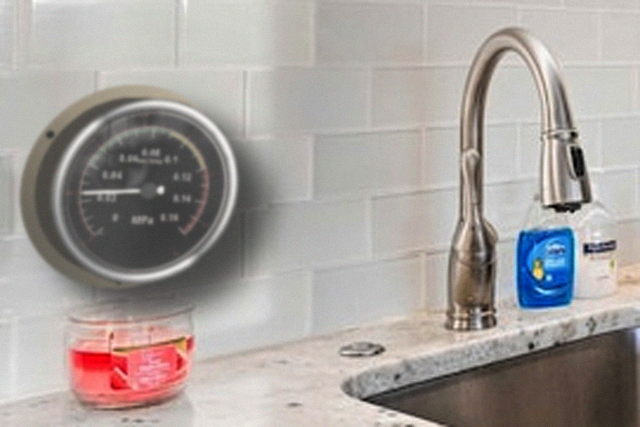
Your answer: **0.025** MPa
